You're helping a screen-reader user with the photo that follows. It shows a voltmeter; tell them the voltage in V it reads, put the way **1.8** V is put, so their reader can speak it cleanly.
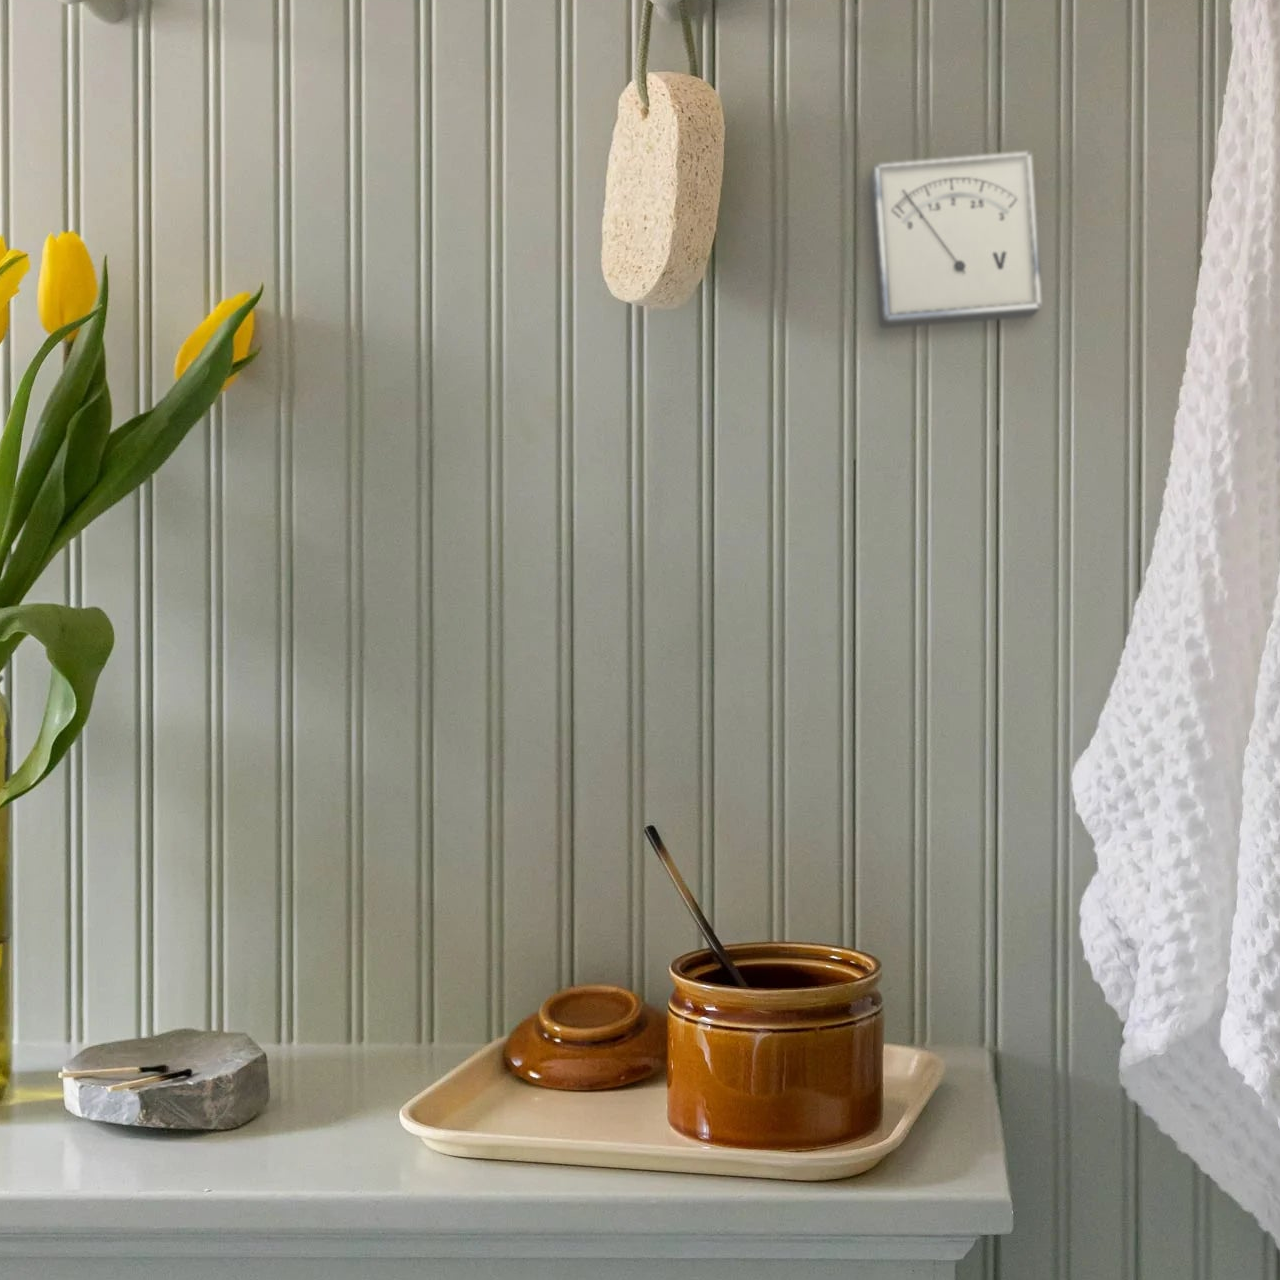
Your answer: **1** V
